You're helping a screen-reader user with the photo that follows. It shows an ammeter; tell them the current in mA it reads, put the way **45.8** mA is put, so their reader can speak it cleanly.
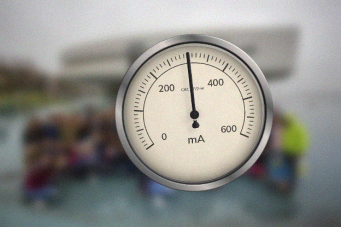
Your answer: **300** mA
